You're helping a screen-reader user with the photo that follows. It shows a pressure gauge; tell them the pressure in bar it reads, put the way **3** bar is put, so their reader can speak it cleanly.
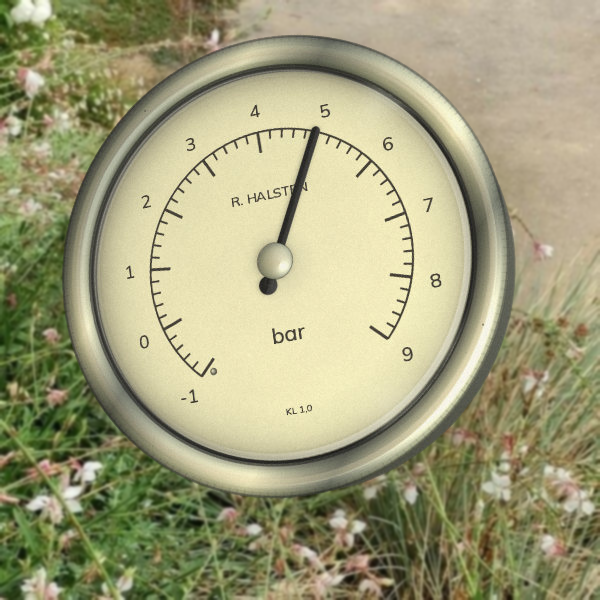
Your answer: **5** bar
